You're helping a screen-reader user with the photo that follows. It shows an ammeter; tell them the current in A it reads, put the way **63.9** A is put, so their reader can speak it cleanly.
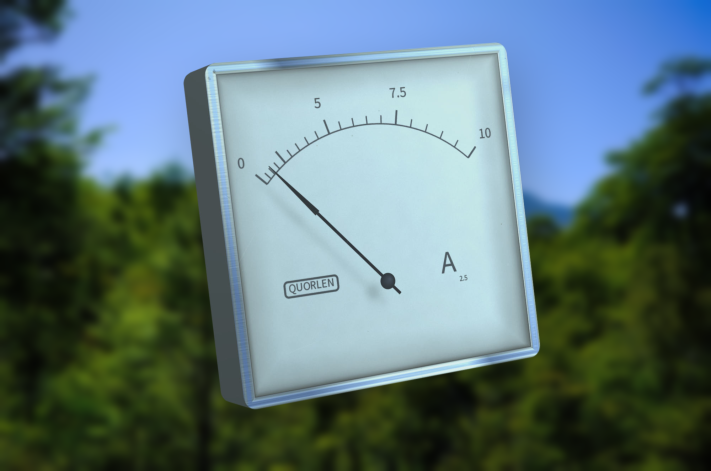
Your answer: **1.5** A
